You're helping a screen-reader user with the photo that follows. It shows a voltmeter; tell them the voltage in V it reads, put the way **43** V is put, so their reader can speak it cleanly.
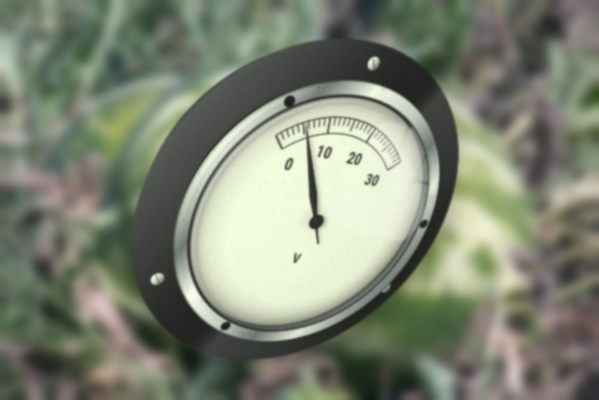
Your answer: **5** V
